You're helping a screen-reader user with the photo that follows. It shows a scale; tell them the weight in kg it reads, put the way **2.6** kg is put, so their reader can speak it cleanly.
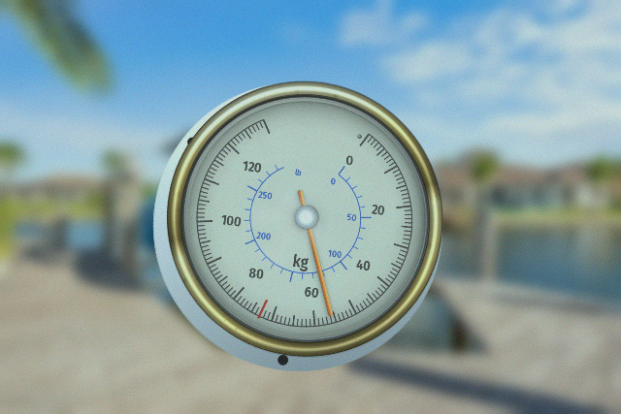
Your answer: **56** kg
